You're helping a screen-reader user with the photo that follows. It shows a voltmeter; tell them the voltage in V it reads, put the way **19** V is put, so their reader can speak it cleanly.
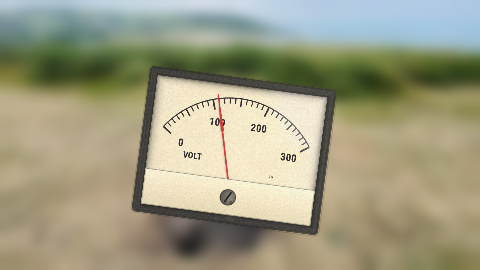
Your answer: **110** V
